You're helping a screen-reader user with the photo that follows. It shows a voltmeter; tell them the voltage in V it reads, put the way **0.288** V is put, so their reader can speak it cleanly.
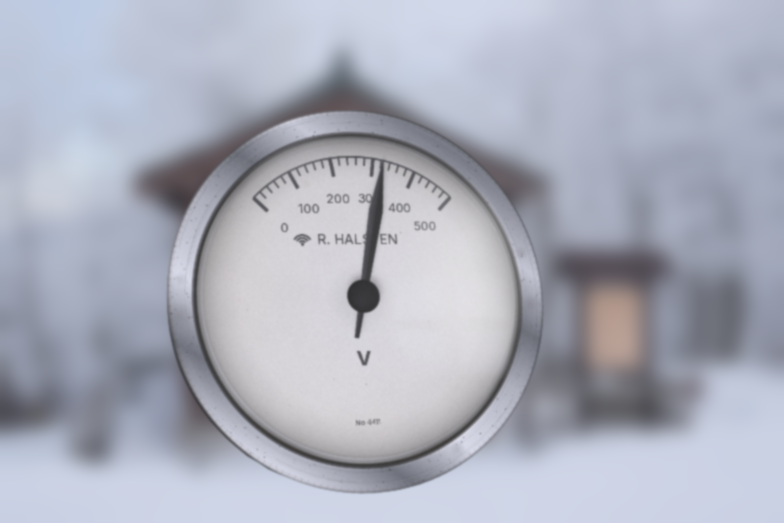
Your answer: **320** V
